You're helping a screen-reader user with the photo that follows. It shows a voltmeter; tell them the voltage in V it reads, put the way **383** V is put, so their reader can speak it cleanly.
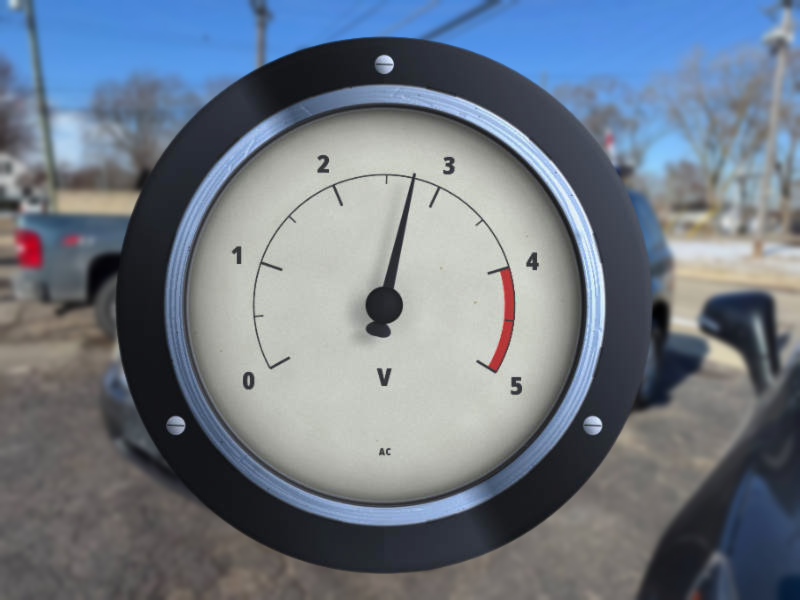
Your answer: **2.75** V
